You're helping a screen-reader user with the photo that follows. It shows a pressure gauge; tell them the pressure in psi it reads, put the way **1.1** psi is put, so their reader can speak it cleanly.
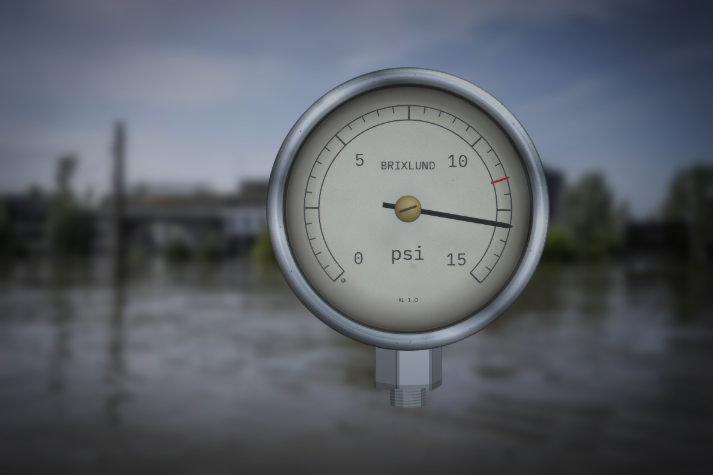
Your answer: **13** psi
